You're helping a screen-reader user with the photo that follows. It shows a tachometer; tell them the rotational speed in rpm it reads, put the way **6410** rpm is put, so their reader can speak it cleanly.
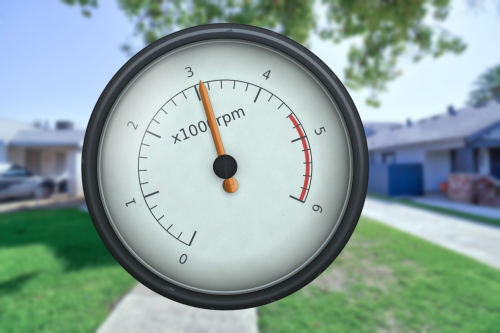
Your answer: **3100** rpm
